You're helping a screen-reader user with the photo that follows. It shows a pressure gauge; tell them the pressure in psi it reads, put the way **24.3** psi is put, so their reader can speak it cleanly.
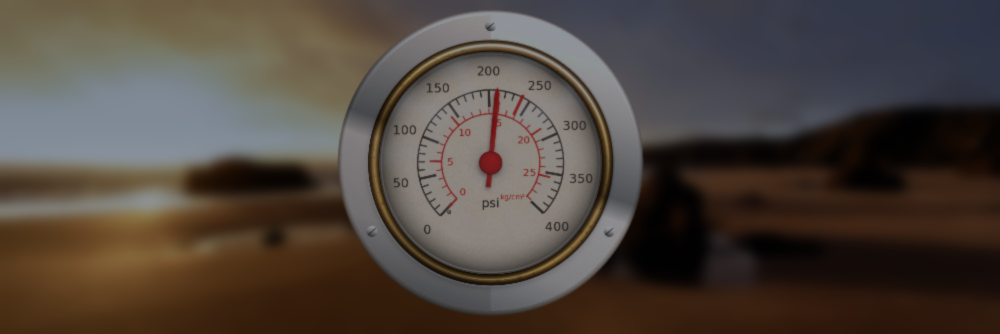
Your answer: **210** psi
